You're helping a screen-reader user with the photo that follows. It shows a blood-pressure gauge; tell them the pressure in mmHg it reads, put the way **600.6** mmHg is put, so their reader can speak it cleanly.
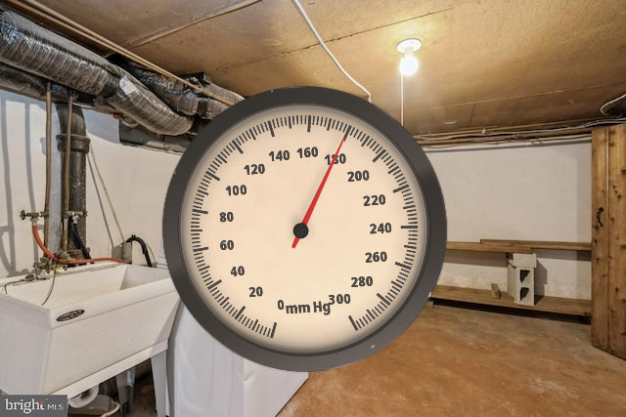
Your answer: **180** mmHg
